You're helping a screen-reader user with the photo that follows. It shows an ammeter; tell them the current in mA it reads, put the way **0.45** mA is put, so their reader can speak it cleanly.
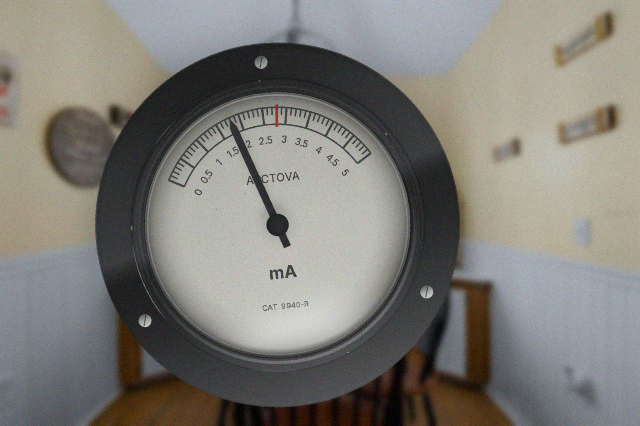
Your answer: **1.8** mA
